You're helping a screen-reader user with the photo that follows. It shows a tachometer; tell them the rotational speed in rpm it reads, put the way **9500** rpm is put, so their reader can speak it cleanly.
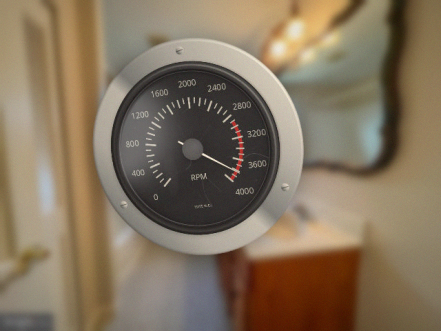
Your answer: **3800** rpm
